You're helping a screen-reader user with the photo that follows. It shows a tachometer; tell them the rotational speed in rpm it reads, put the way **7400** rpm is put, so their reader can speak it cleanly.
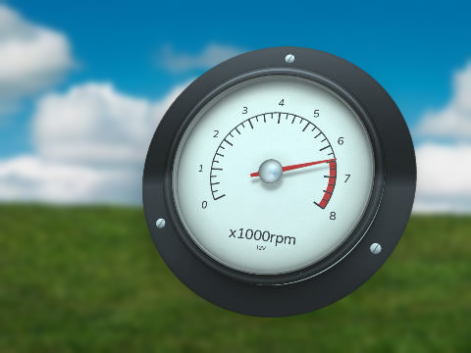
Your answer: **6500** rpm
